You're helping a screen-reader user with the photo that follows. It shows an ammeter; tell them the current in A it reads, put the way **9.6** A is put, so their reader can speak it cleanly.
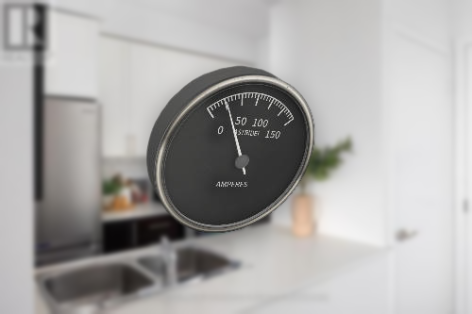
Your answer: **25** A
